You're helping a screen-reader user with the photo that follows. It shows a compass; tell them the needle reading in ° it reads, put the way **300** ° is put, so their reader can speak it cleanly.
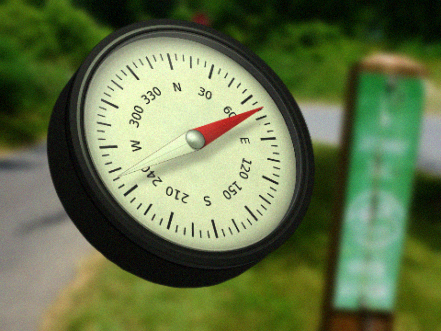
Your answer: **70** °
